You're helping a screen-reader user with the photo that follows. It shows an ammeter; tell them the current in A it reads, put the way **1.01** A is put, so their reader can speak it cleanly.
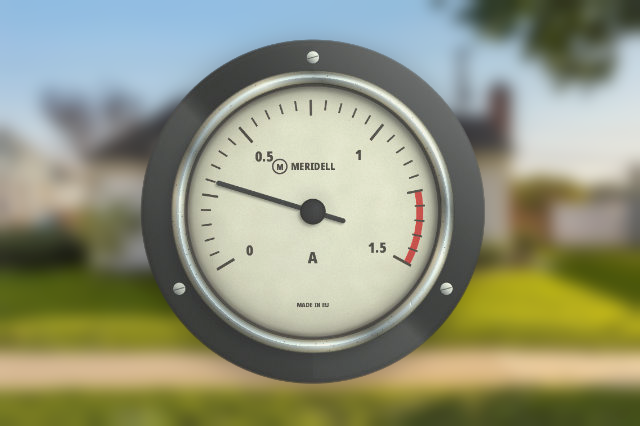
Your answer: **0.3** A
